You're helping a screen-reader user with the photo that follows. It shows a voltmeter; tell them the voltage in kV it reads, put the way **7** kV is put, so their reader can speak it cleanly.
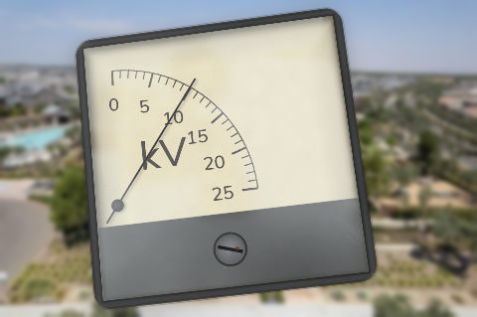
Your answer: **10** kV
